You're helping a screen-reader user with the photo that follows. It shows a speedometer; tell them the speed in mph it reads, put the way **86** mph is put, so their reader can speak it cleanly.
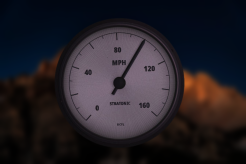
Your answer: **100** mph
